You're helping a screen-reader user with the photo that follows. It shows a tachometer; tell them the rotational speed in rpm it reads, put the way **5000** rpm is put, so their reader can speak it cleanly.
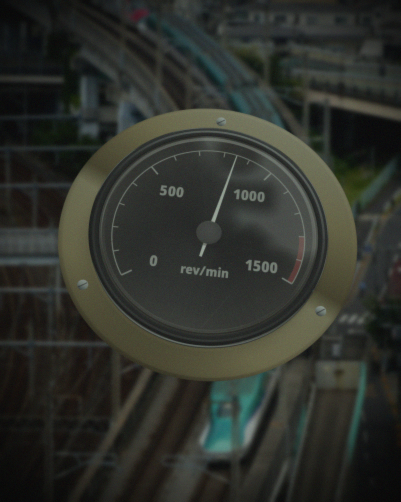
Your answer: **850** rpm
